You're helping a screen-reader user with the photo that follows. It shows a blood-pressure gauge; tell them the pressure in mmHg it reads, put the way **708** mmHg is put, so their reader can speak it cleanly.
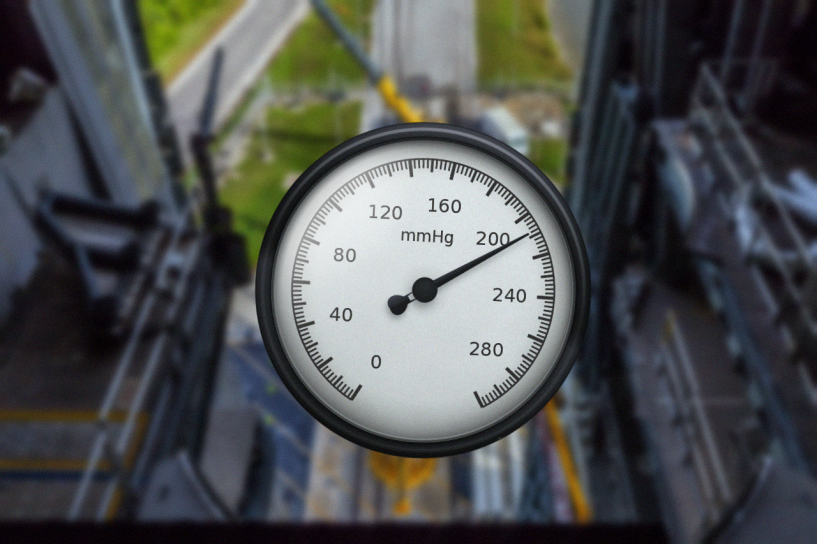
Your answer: **208** mmHg
